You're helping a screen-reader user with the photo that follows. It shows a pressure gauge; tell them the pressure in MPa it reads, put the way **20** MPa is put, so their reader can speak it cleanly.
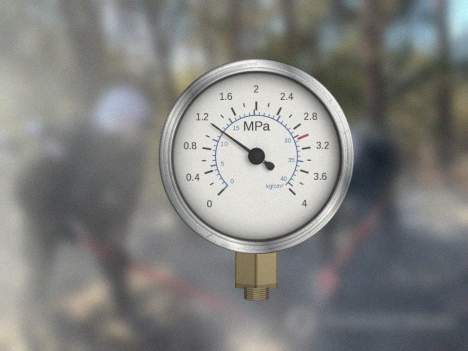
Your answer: **1.2** MPa
